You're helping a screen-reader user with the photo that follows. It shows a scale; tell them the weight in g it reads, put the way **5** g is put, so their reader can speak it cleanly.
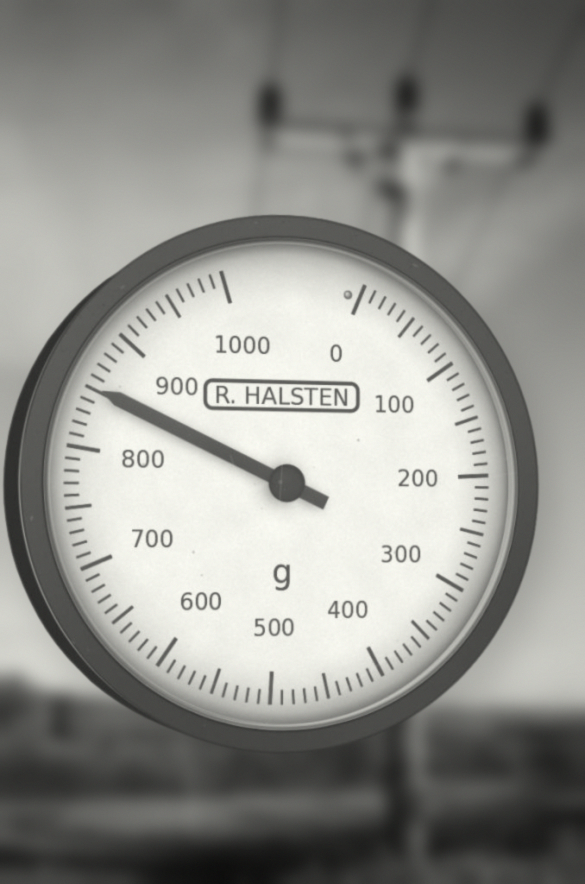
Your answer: **850** g
